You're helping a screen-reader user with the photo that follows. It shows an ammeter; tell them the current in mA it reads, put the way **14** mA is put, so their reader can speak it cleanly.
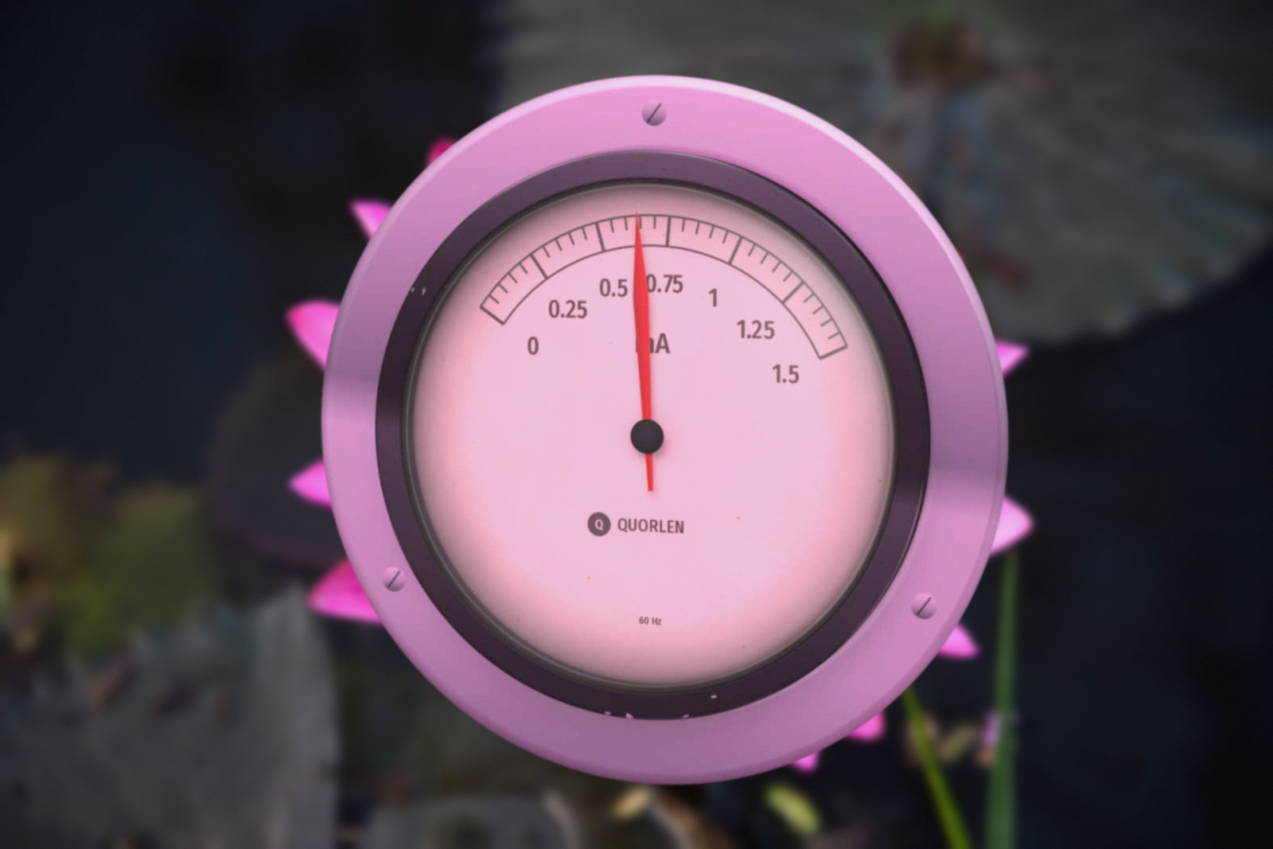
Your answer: **0.65** mA
